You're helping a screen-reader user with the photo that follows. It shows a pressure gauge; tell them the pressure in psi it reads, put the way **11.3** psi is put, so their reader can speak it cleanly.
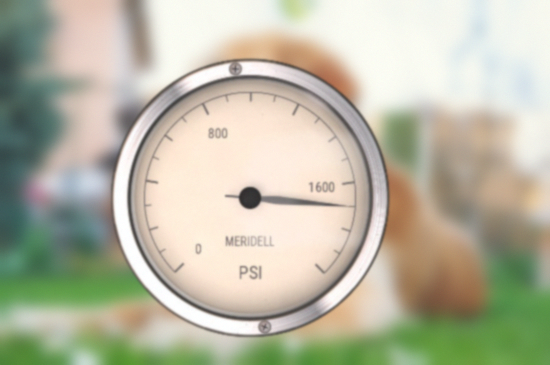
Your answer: **1700** psi
